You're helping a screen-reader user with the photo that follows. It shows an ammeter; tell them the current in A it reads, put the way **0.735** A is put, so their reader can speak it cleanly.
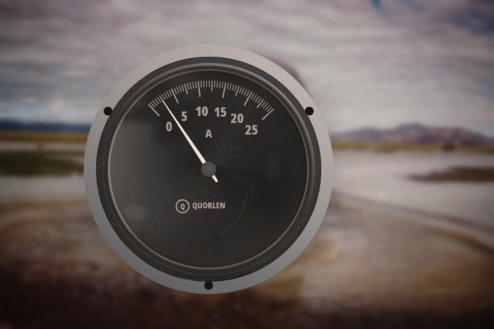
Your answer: **2.5** A
